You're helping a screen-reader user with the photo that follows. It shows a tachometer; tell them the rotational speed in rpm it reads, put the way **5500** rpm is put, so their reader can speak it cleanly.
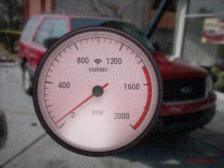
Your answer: **50** rpm
